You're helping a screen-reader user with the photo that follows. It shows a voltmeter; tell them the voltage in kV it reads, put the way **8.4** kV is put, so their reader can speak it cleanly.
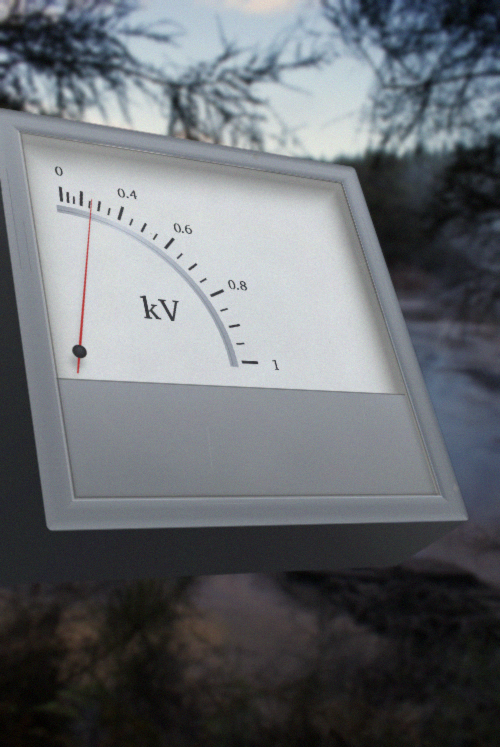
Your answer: **0.25** kV
